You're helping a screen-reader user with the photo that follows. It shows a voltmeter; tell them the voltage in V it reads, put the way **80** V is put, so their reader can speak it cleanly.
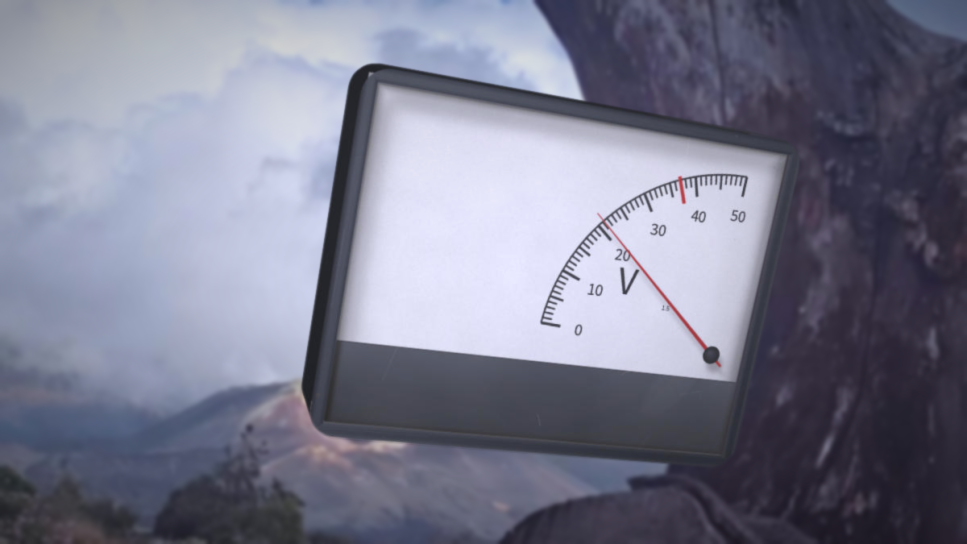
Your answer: **21** V
